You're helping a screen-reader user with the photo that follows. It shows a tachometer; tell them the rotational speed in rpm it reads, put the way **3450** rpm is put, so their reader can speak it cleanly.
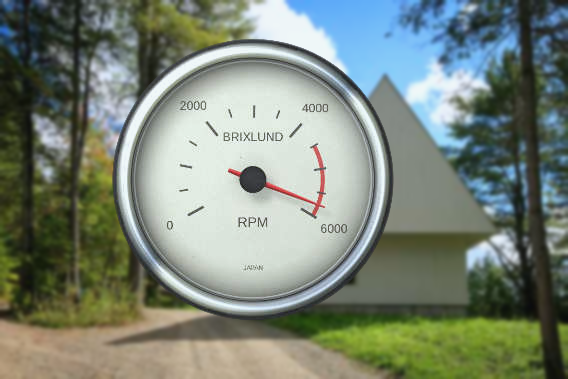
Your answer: **5750** rpm
